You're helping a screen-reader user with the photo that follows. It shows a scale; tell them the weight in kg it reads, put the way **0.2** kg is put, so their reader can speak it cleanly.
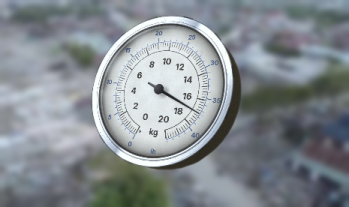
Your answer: **17** kg
